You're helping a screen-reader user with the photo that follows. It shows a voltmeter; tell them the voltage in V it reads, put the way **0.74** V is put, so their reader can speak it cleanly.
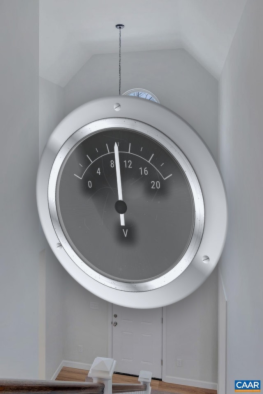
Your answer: **10** V
